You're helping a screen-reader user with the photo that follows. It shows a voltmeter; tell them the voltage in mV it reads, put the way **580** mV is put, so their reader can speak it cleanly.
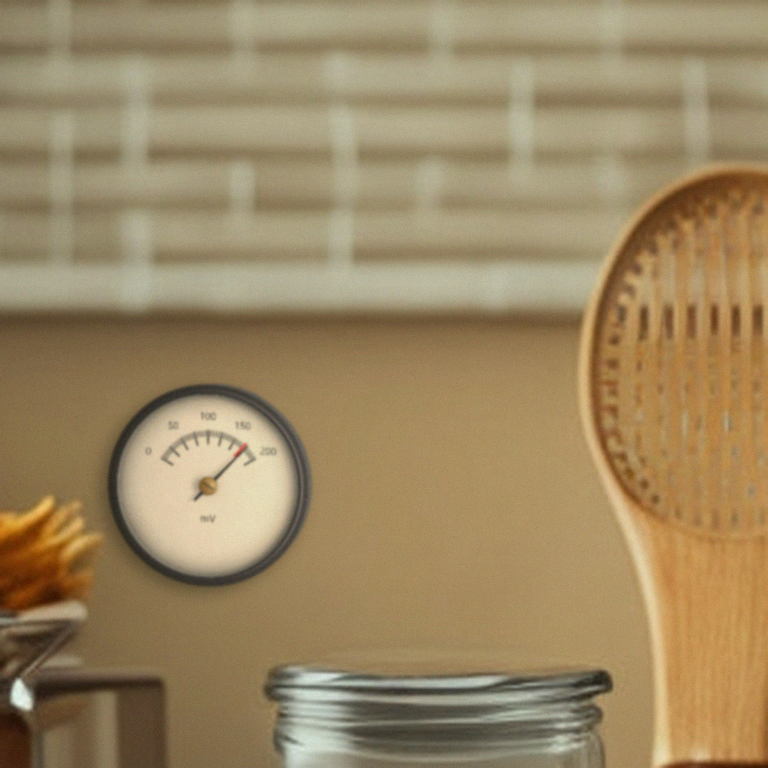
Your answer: **175** mV
